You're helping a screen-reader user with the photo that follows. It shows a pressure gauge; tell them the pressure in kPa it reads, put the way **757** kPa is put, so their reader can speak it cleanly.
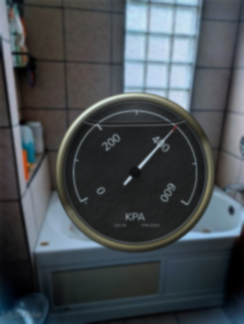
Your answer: **400** kPa
